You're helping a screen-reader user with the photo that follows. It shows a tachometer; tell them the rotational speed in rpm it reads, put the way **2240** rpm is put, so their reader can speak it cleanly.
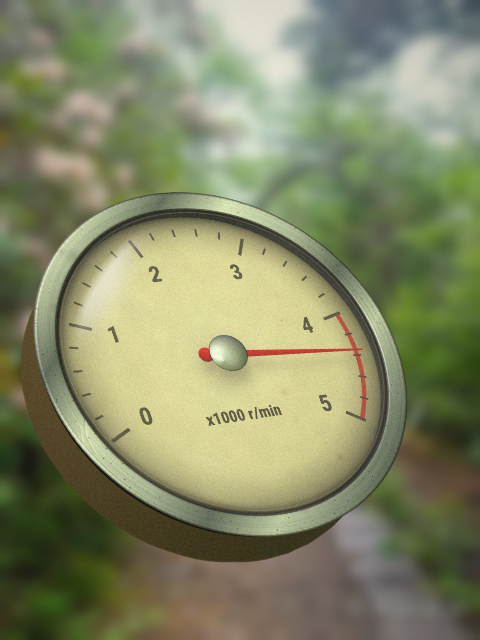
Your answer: **4400** rpm
